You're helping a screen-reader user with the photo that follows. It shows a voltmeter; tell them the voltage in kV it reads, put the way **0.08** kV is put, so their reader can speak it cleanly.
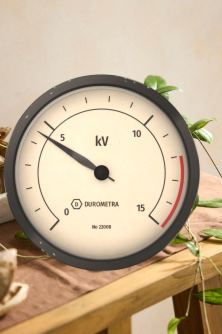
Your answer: **4.5** kV
